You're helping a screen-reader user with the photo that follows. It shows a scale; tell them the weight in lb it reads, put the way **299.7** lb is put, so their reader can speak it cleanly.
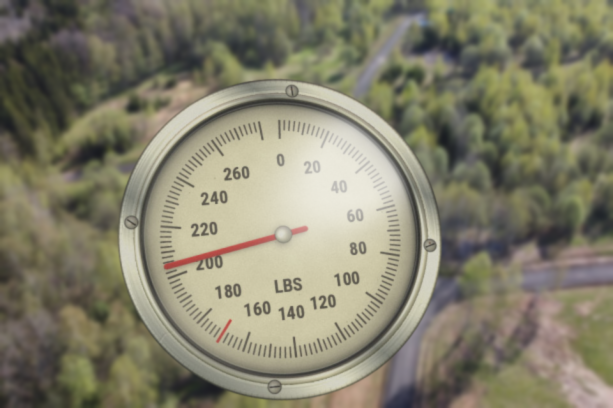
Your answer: **204** lb
